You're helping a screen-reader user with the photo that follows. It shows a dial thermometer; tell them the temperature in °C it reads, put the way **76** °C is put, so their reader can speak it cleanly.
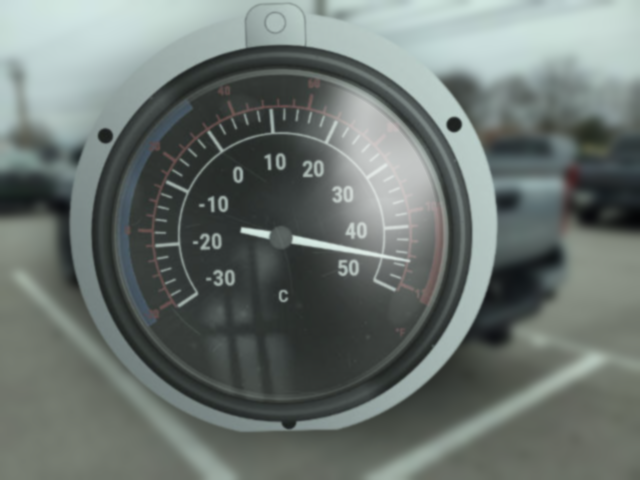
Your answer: **45** °C
